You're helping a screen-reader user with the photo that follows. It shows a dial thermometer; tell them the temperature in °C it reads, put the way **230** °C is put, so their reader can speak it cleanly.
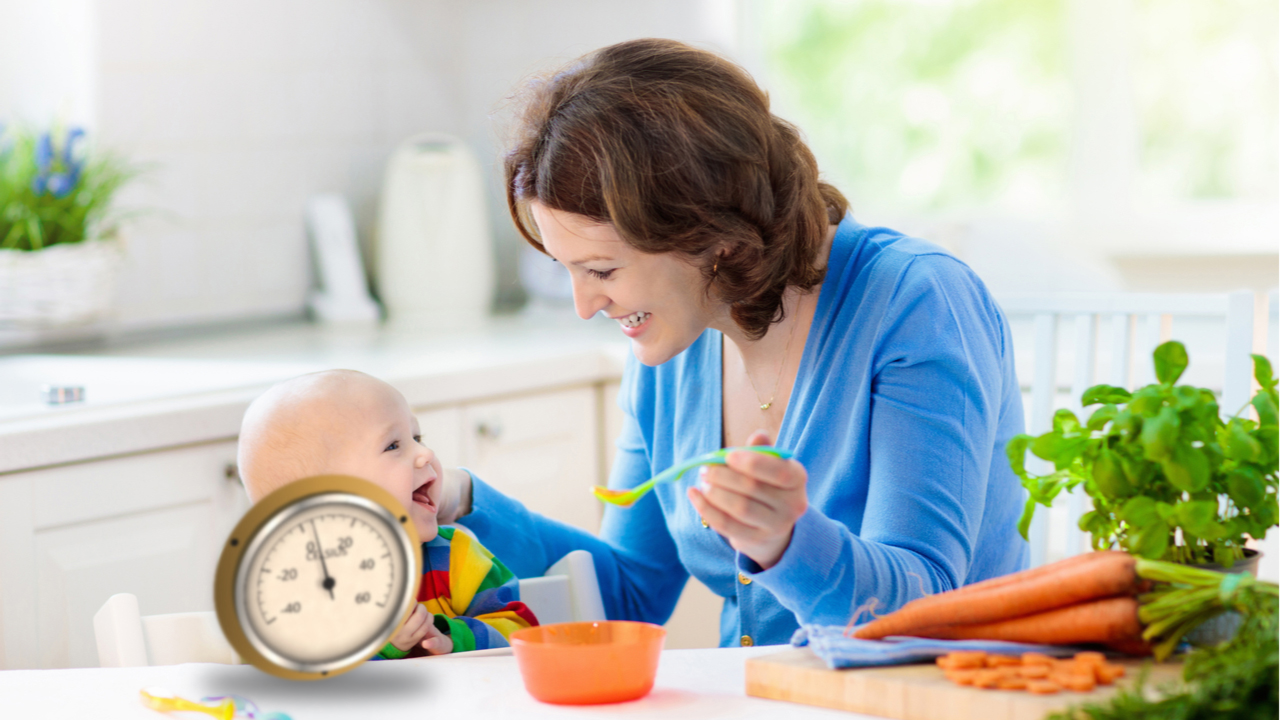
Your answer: **4** °C
